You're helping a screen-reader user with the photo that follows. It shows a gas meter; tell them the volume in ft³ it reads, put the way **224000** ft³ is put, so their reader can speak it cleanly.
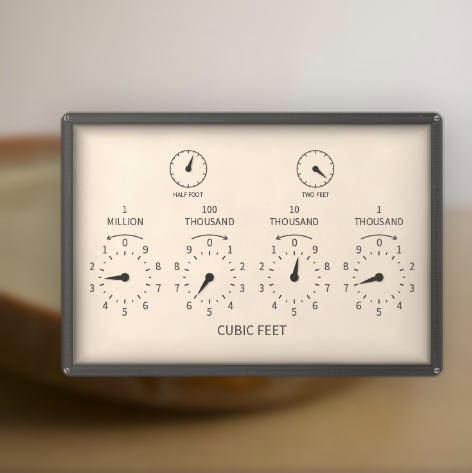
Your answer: **259700** ft³
